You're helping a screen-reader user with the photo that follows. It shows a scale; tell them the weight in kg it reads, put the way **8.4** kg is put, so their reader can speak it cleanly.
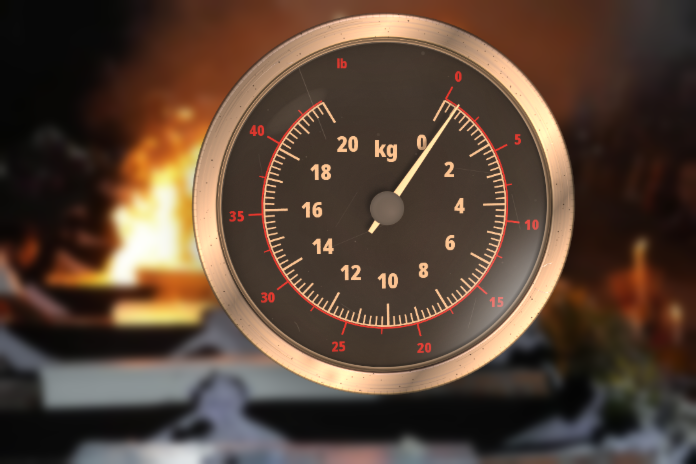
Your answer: **0.4** kg
